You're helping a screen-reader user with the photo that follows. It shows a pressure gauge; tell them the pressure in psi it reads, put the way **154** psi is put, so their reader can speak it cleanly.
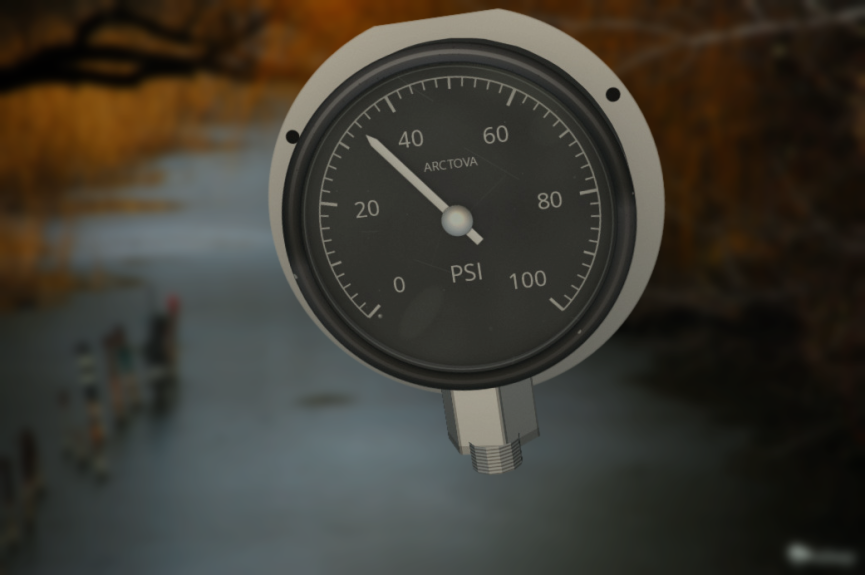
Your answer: **34** psi
